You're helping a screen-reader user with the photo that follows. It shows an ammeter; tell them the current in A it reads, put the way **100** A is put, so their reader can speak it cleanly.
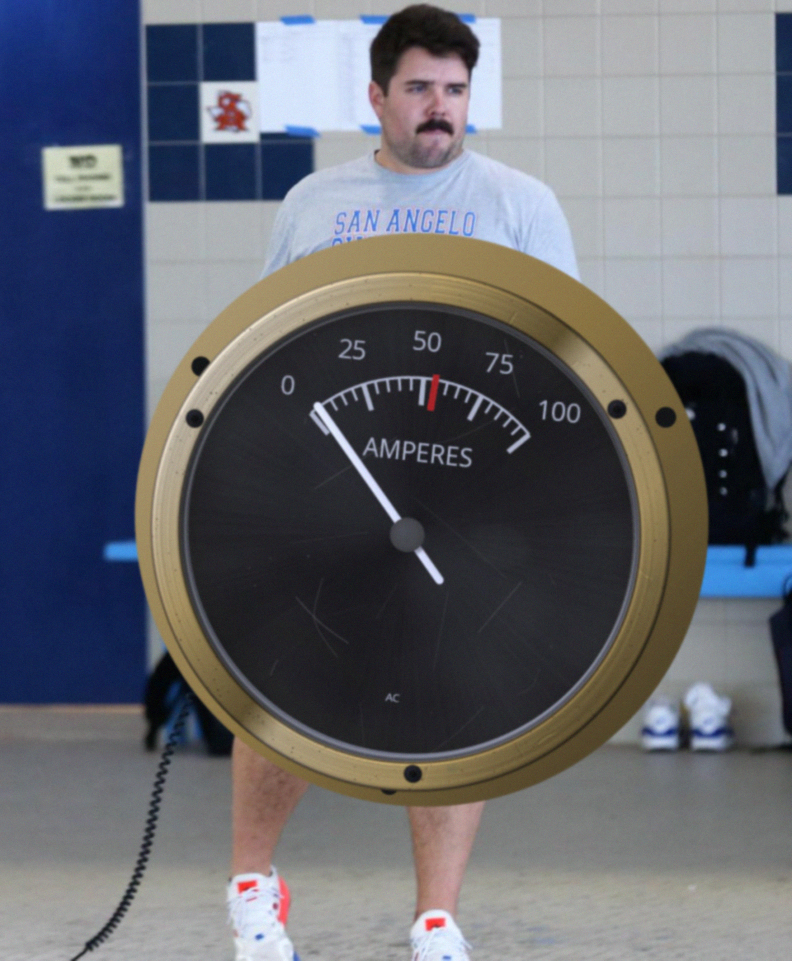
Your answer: **5** A
